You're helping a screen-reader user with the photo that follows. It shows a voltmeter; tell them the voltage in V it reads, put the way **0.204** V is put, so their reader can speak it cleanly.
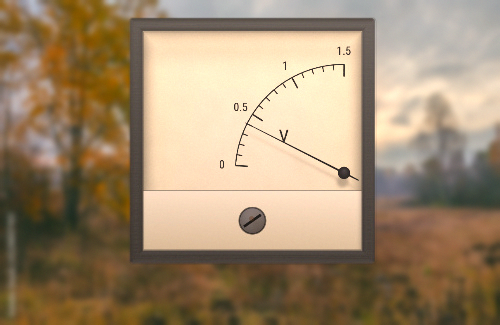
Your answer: **0.4** V
